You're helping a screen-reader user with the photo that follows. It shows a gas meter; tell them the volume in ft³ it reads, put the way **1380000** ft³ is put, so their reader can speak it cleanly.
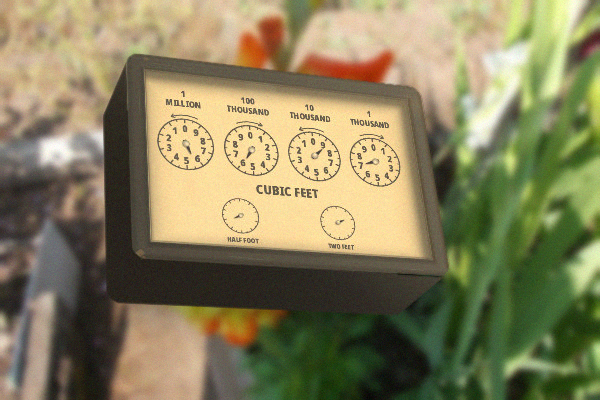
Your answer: **558700** ft³
